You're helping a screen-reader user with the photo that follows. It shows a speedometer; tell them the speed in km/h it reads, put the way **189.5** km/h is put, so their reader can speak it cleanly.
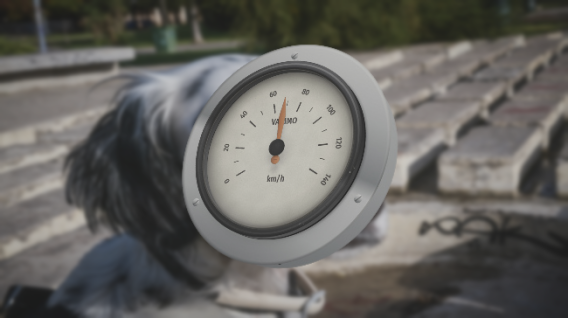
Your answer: **70** km/h
